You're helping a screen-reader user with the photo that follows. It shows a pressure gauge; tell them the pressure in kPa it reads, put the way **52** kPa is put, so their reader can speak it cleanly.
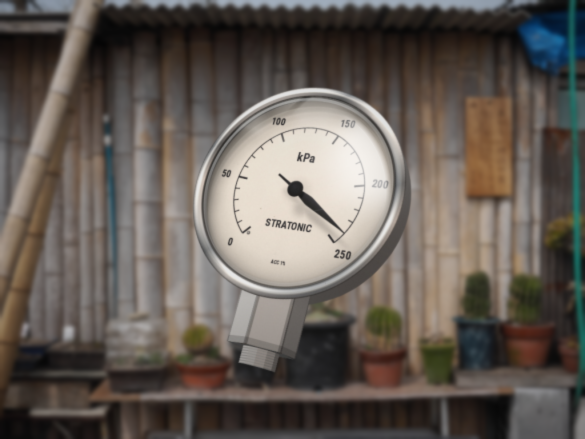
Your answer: **240** kPa
